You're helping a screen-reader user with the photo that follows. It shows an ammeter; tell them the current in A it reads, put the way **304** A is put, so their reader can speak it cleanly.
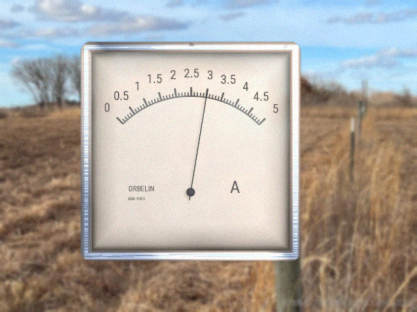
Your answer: **3** A
